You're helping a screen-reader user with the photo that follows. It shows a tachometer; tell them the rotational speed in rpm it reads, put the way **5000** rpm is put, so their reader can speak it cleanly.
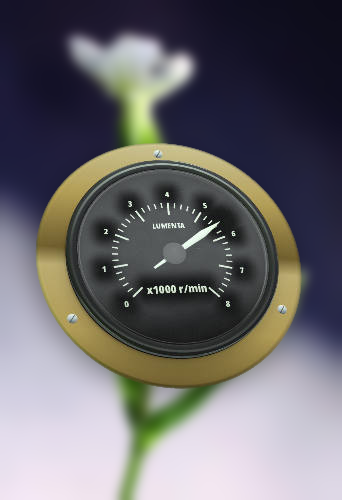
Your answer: **5600** rpm
